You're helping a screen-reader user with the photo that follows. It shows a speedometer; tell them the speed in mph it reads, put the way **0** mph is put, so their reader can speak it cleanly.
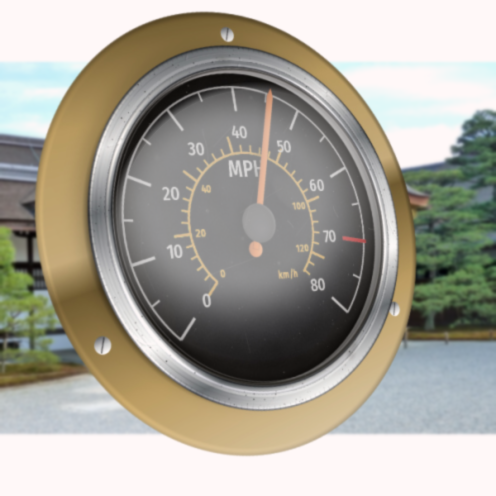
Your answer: **45** mph
